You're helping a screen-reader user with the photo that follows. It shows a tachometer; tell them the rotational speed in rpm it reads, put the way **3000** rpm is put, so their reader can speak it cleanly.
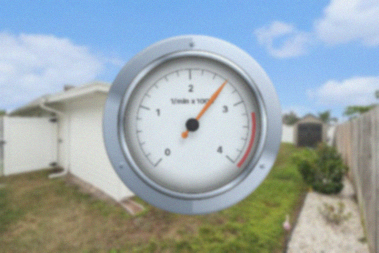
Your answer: **2600** rpm
